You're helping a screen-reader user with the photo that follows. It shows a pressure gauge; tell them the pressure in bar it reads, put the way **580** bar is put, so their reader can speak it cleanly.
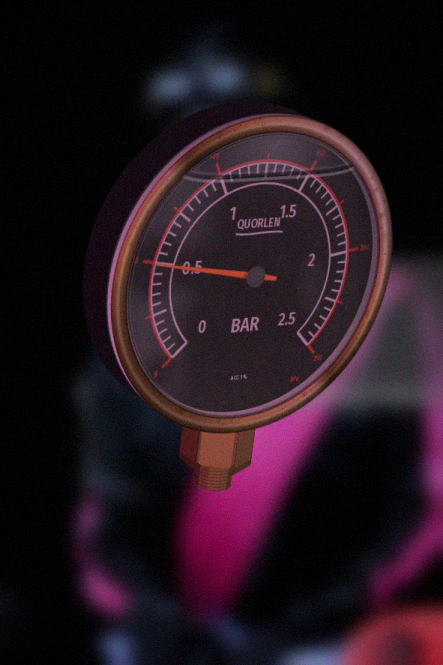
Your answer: **0.5** bar
